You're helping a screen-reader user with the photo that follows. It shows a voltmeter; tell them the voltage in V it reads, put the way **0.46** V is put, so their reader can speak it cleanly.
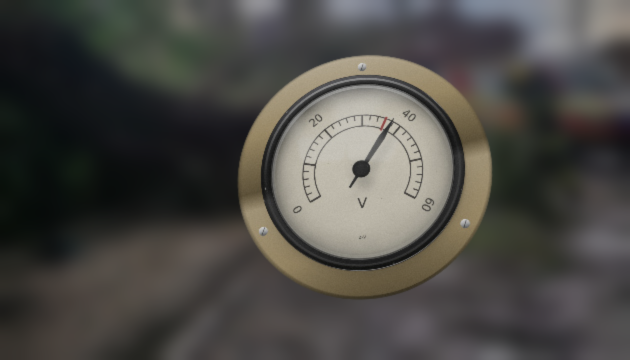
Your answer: **38** V
